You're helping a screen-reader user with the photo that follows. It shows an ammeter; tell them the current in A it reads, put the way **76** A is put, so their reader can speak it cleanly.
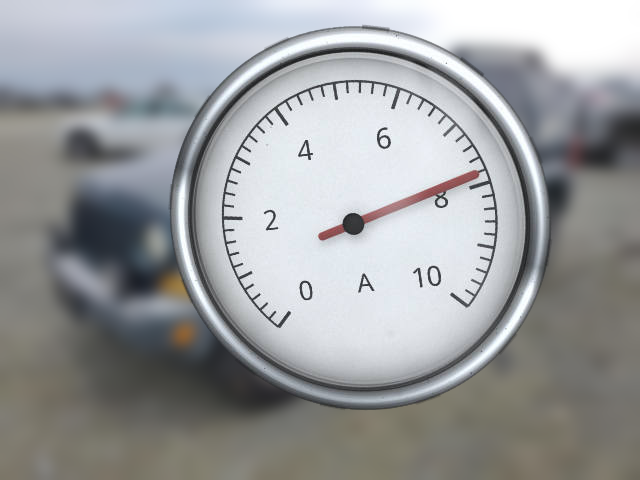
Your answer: **7.8** A
